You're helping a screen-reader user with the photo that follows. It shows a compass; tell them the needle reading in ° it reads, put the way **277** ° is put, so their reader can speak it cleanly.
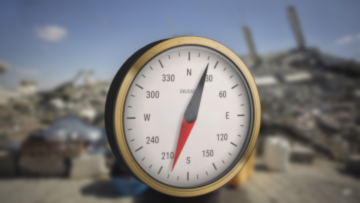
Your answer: **200** °
